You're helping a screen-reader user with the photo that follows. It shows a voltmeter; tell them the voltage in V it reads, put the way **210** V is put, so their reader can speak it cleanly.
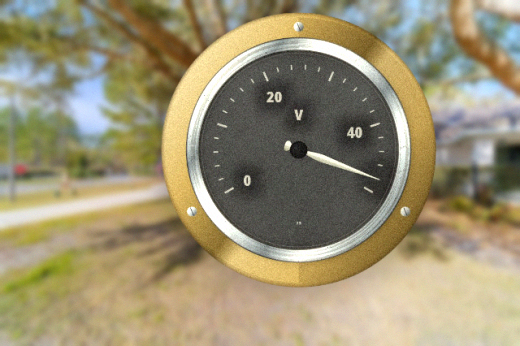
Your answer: **48** V
